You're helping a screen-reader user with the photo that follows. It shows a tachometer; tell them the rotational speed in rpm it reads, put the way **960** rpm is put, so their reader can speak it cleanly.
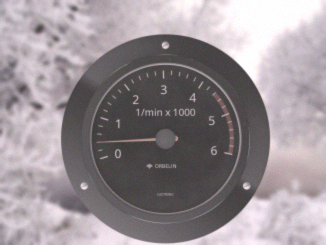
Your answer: **400** rpm
